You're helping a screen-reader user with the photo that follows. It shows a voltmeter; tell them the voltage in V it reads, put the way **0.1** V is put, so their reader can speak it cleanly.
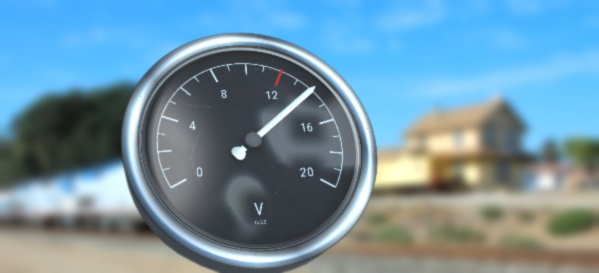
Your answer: **14** V
